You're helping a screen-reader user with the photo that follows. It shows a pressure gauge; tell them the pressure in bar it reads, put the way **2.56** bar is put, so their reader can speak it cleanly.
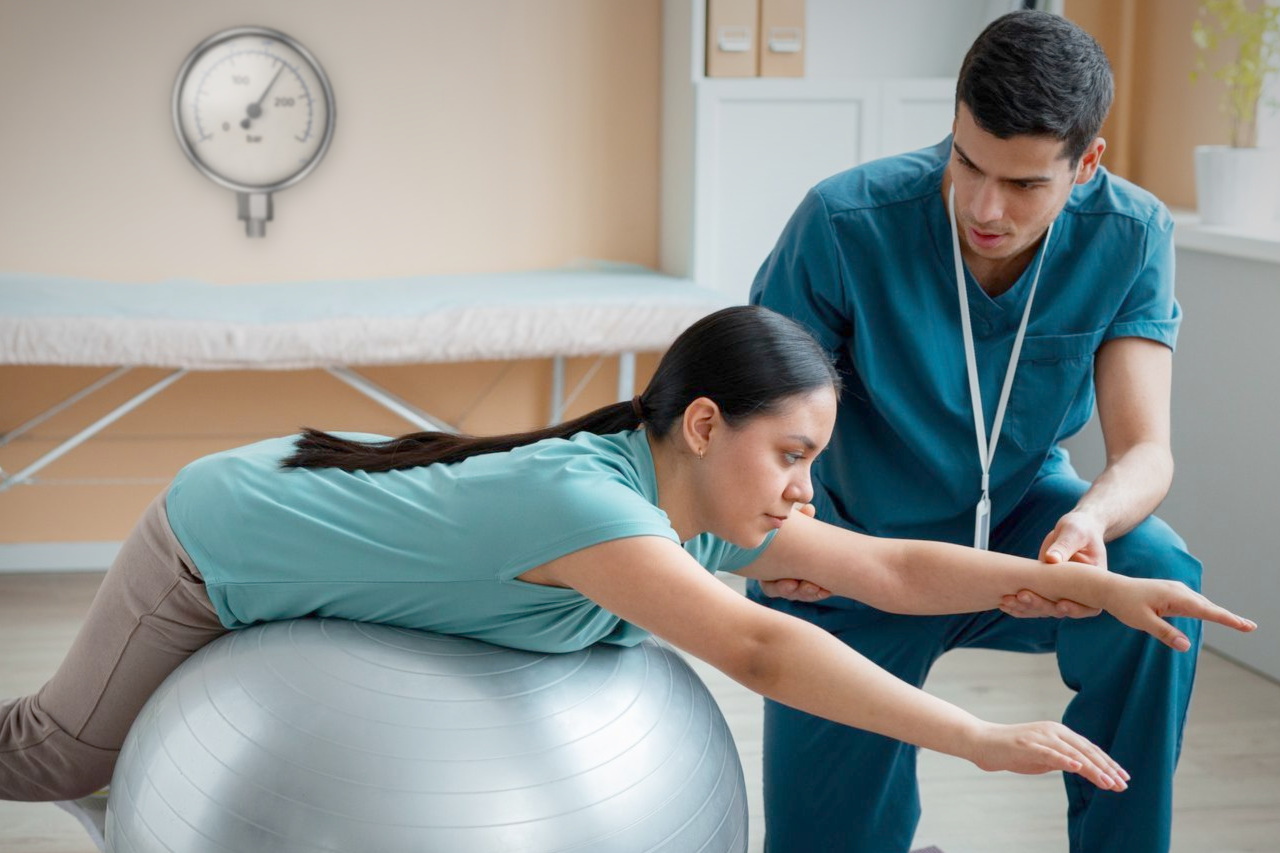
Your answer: **160** bar
